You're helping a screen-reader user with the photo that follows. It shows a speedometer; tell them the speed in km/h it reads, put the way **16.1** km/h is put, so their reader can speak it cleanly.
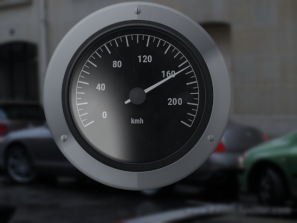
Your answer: **165** km/h
